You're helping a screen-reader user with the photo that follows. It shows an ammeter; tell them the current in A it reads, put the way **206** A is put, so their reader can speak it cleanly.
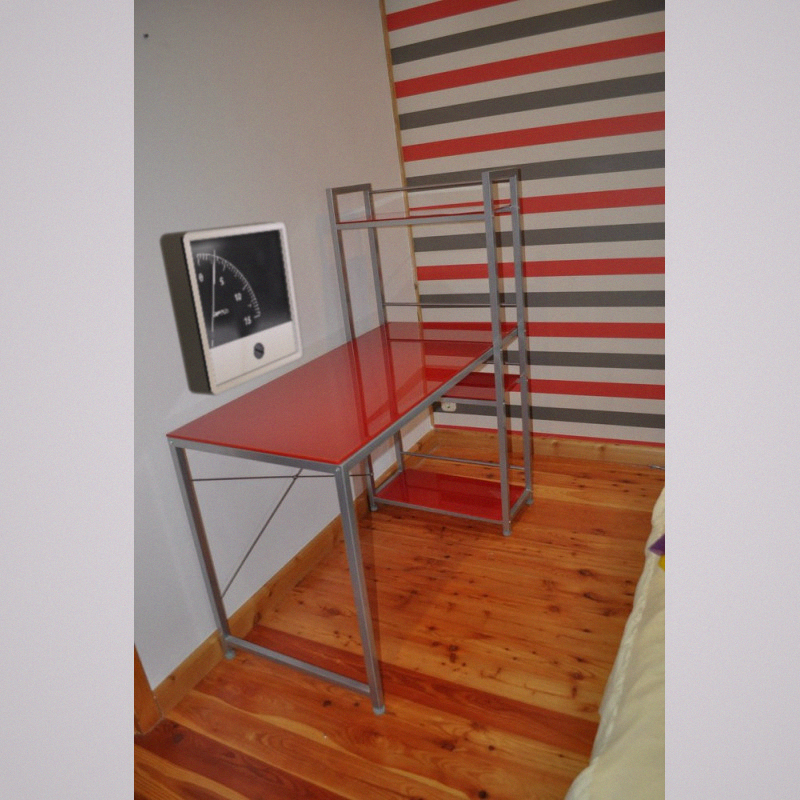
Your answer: **2.5** A
